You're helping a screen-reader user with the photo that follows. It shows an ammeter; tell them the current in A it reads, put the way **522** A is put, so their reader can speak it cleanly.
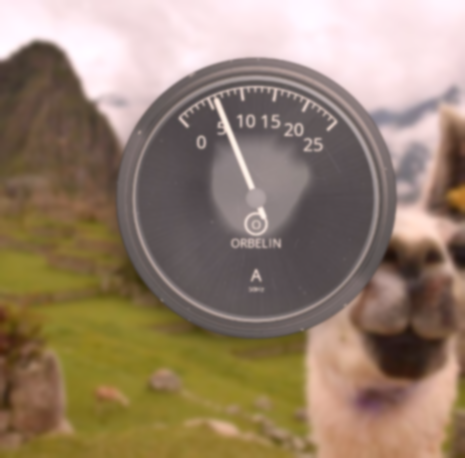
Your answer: **6** A
